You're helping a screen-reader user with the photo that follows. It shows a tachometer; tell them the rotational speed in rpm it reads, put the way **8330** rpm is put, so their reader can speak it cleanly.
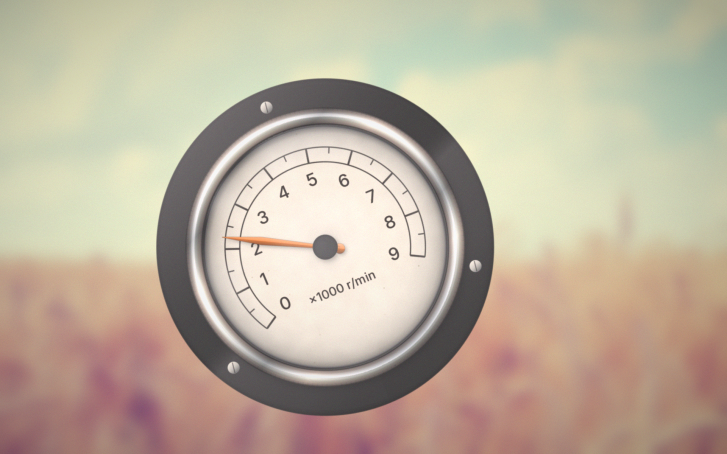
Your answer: **2250** rpm
